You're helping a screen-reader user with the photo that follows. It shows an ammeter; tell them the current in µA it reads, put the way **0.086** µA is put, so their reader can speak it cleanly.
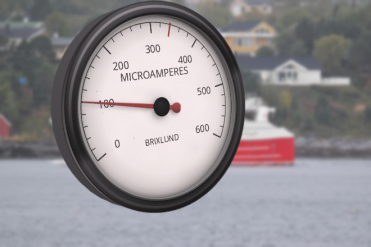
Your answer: **100** µA
